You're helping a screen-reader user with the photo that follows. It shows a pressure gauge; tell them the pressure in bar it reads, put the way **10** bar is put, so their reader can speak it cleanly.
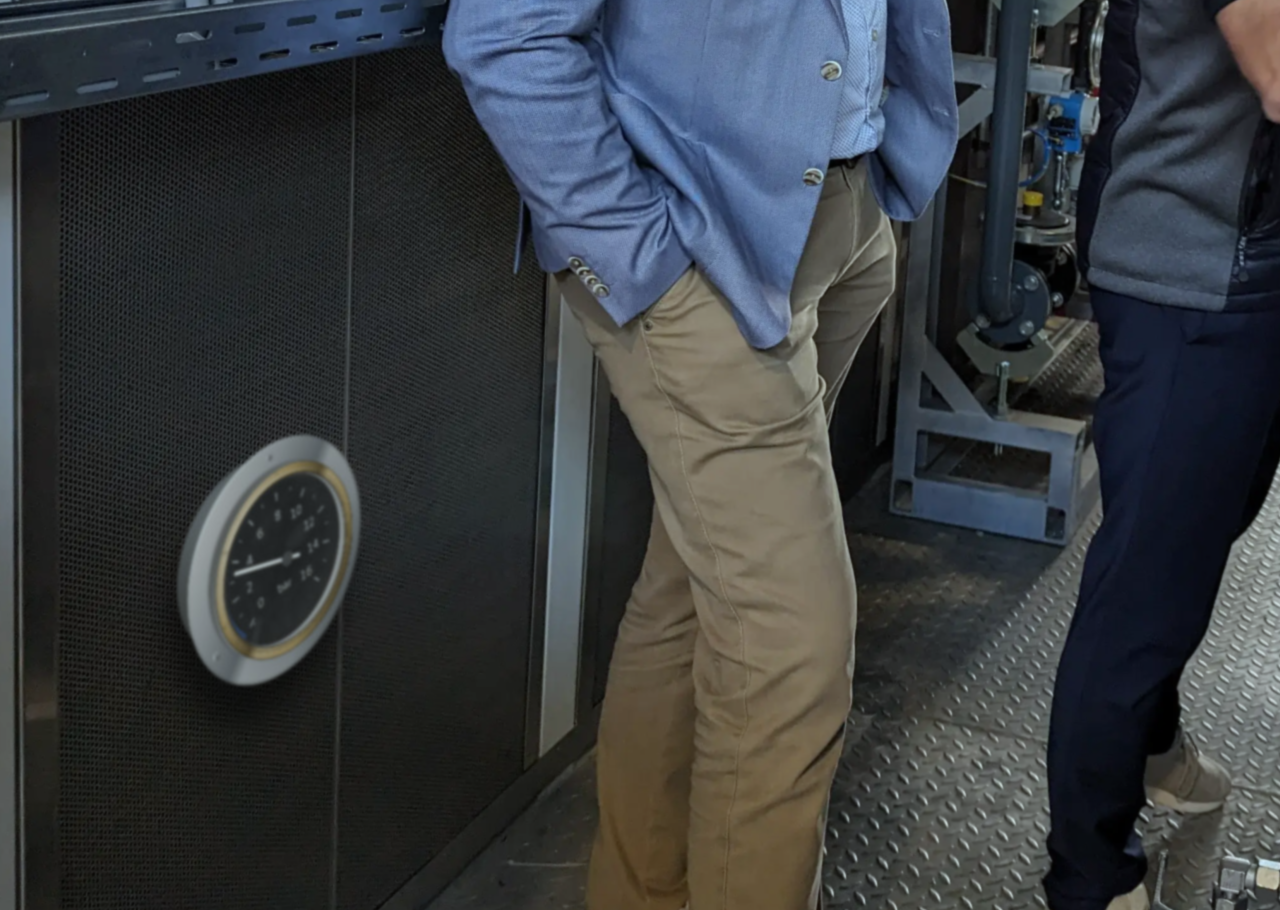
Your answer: **3.5** bar
